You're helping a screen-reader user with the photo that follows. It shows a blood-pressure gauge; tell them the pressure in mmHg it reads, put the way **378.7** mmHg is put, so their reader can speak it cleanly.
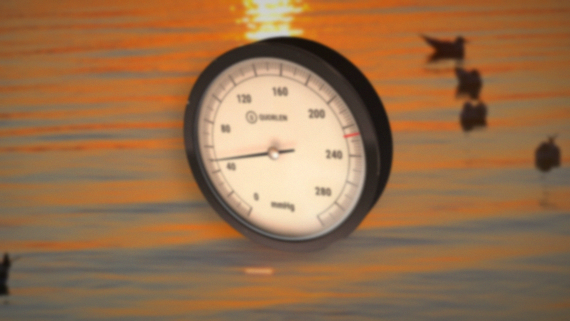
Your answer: **50** mmHg
